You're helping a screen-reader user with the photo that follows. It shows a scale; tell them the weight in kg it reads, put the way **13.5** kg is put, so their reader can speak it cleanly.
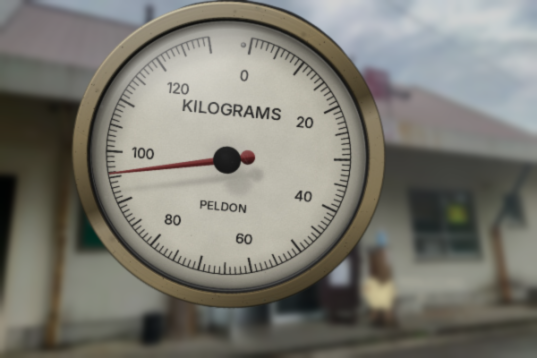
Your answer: **96** kg
